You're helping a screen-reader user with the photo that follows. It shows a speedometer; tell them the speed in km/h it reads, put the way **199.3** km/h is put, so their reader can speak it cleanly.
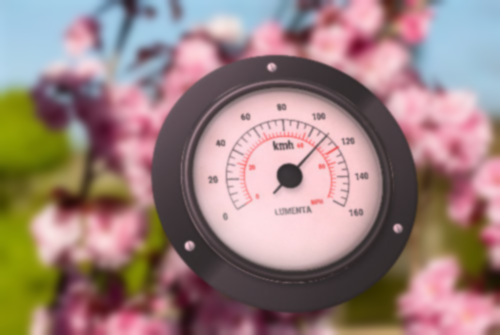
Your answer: **110** km/h
